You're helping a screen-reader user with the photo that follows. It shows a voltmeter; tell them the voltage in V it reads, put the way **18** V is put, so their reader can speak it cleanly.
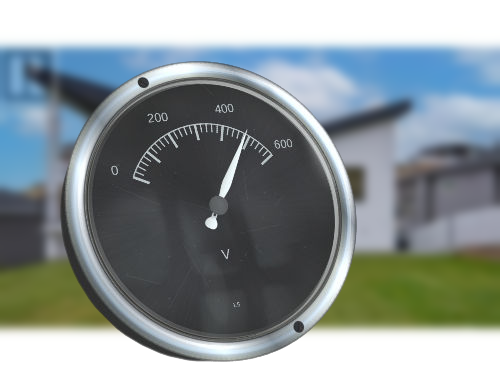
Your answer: **480** V
